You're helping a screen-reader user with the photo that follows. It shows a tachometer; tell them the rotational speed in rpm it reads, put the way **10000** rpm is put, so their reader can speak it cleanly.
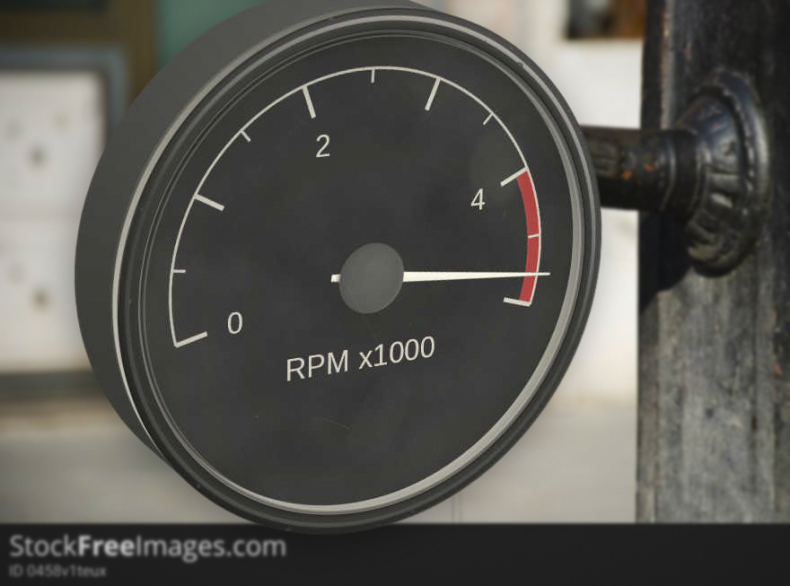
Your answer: **4750** rpm
